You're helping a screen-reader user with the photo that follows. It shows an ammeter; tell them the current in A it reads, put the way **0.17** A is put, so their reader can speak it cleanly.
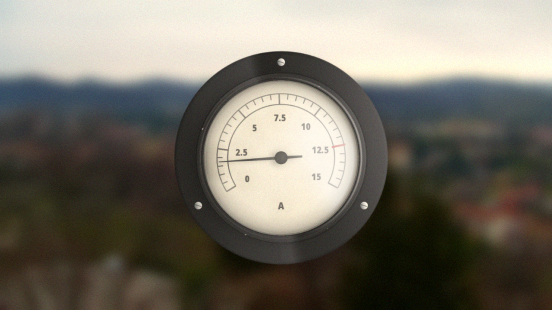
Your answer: **1.75** A
